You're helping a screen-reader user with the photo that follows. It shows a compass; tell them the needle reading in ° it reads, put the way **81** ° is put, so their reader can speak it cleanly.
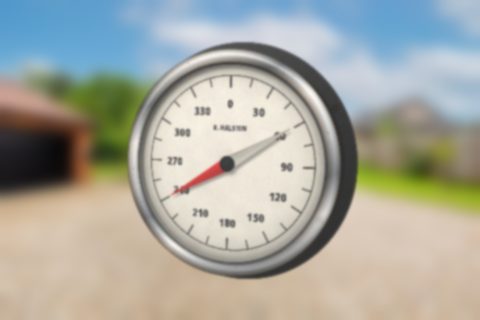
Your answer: **240** °
